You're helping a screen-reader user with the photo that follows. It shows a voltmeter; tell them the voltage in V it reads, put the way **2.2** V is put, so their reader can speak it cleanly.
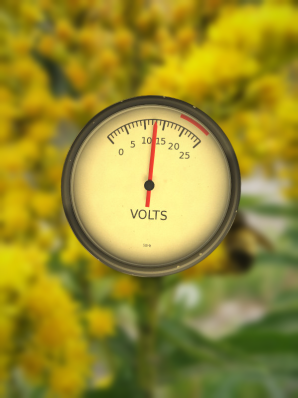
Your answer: **13** V
